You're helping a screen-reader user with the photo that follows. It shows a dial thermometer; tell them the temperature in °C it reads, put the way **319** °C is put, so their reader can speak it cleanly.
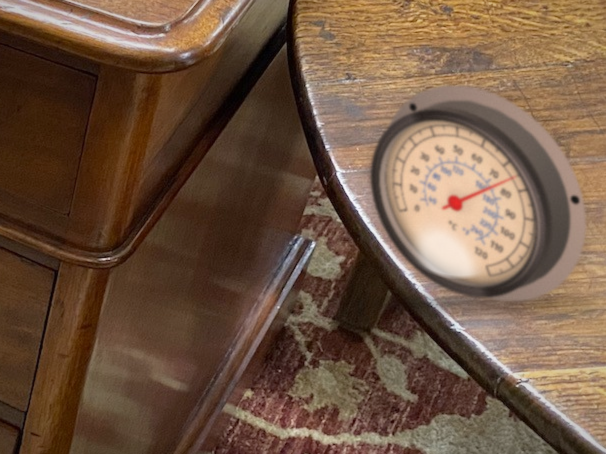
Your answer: **75** °C
